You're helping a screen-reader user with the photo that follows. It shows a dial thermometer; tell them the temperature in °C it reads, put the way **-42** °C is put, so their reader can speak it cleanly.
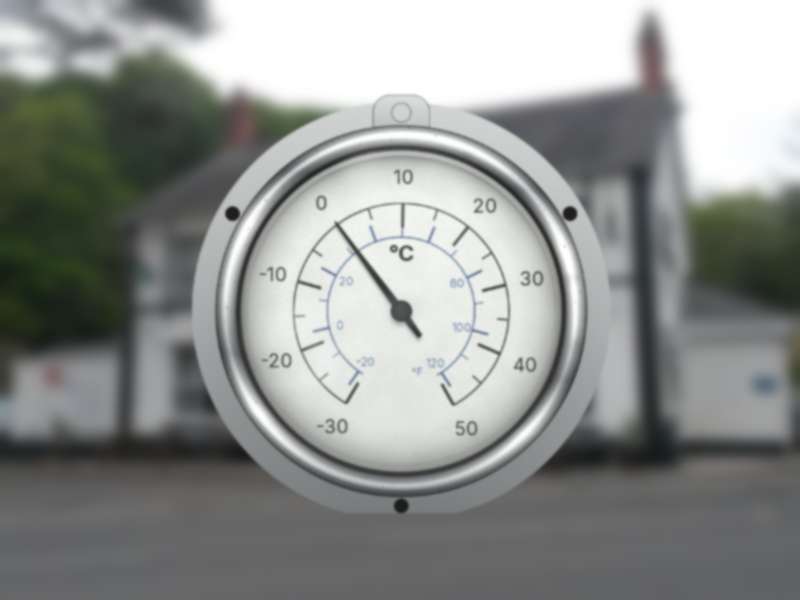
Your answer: **0** °C
